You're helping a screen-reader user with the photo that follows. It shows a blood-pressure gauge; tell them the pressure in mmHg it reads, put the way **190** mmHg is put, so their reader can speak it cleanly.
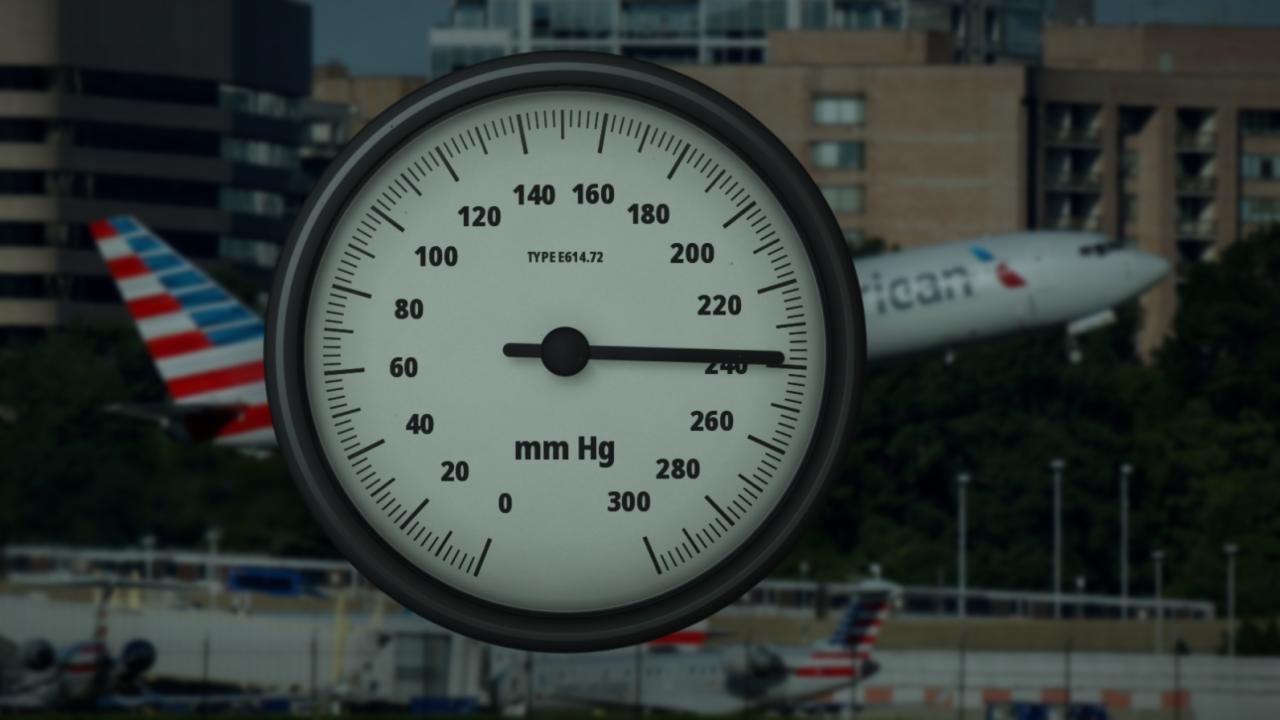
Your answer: **238** mmHg
